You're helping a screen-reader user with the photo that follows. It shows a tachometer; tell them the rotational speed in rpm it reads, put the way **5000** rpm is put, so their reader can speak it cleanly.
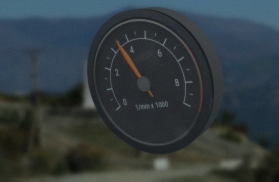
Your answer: **3500** rpm
